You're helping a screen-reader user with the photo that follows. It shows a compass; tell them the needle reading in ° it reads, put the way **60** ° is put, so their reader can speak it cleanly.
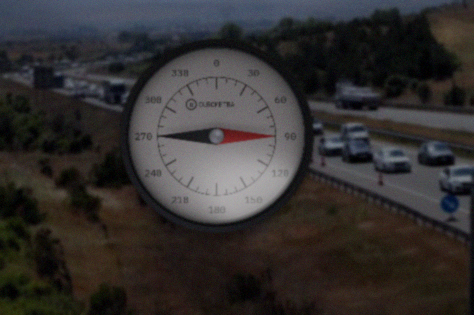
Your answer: **90** °
